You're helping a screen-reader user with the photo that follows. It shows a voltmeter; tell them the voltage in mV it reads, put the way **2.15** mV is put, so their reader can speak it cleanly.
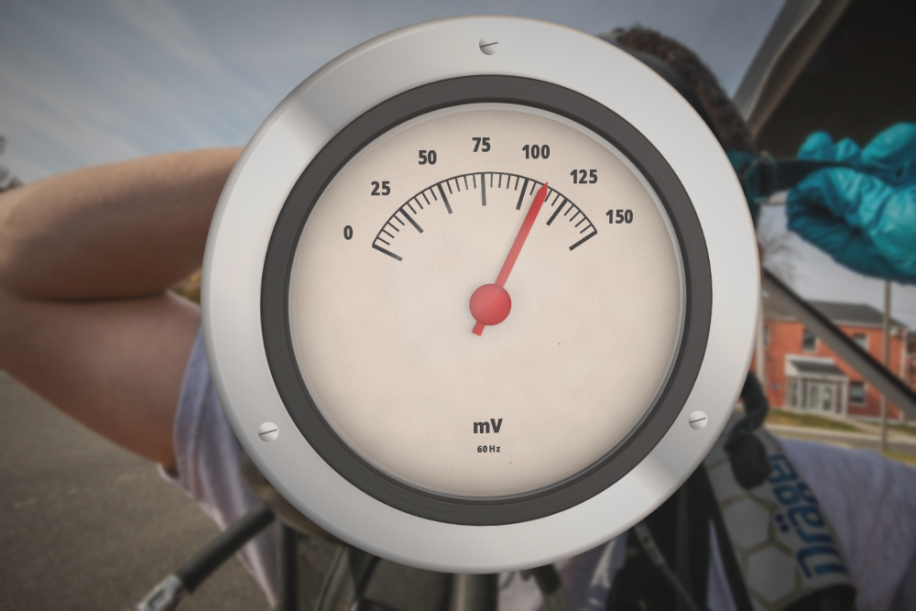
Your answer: **110** mV
